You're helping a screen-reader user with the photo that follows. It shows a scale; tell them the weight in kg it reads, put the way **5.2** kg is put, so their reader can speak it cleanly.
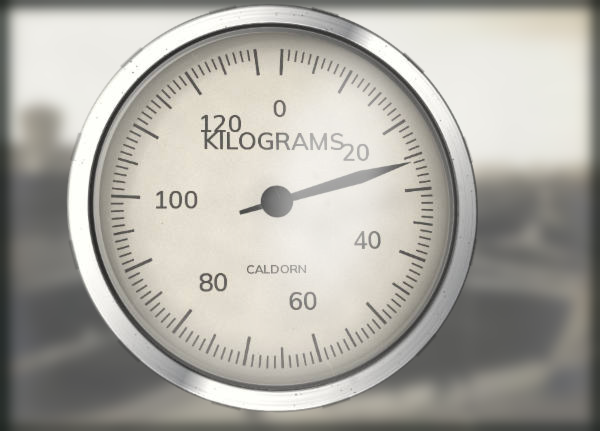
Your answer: **26** kg
